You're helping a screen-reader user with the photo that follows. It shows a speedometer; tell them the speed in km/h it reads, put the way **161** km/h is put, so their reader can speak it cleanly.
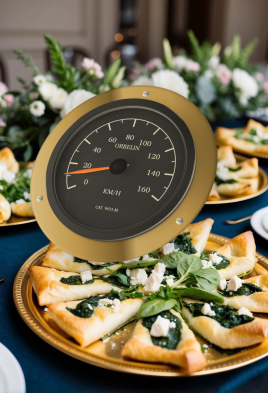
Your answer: **10** km/h
